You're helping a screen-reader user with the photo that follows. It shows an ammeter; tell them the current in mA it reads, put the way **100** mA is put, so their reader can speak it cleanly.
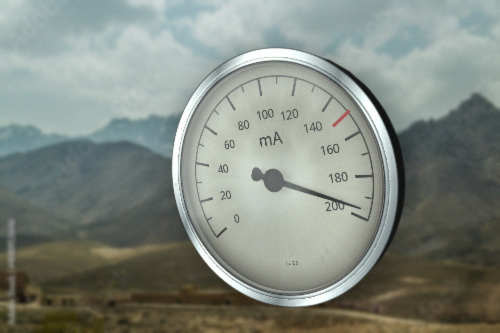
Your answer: **195** mA
